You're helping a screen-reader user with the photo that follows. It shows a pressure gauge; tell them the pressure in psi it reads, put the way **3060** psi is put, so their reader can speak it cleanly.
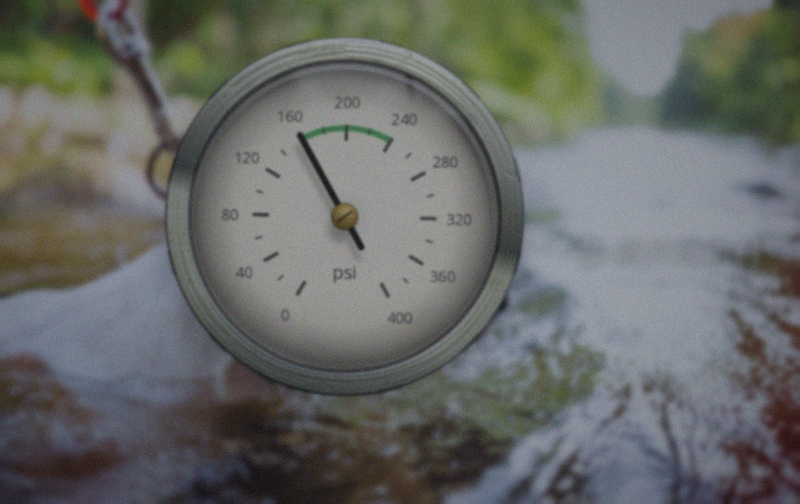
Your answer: **160** psi
